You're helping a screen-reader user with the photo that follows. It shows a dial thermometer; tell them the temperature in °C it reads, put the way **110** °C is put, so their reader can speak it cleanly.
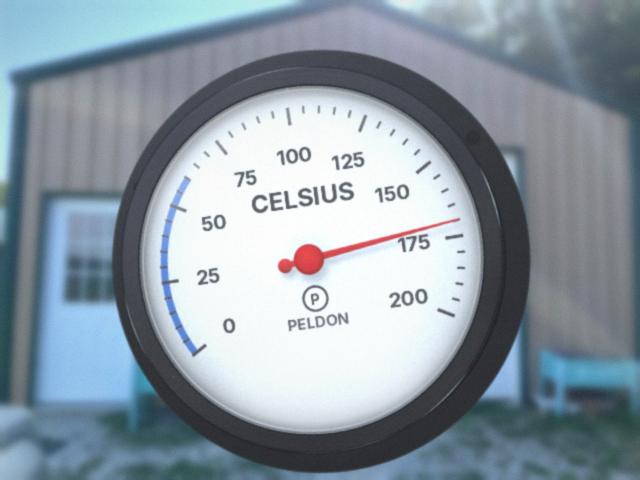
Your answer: **170** °C
